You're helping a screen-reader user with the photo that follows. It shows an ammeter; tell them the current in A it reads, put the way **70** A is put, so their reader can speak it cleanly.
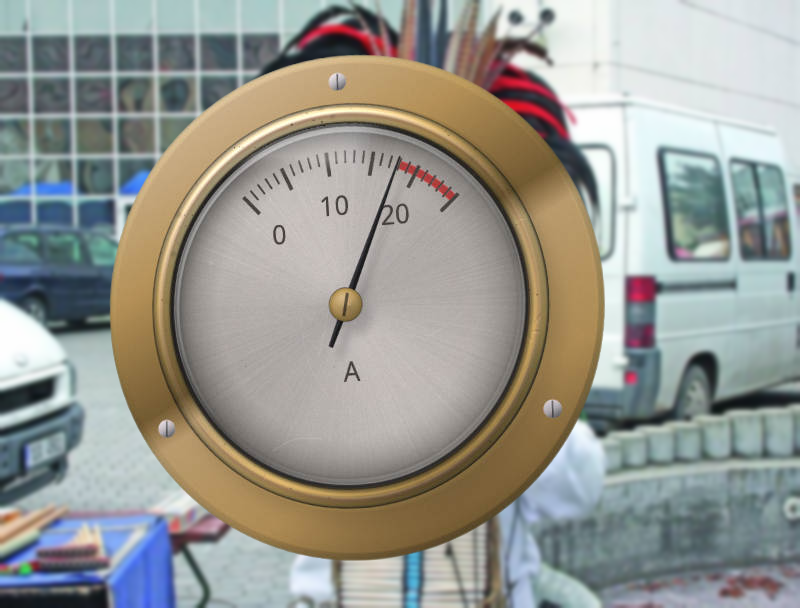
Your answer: **18** A
